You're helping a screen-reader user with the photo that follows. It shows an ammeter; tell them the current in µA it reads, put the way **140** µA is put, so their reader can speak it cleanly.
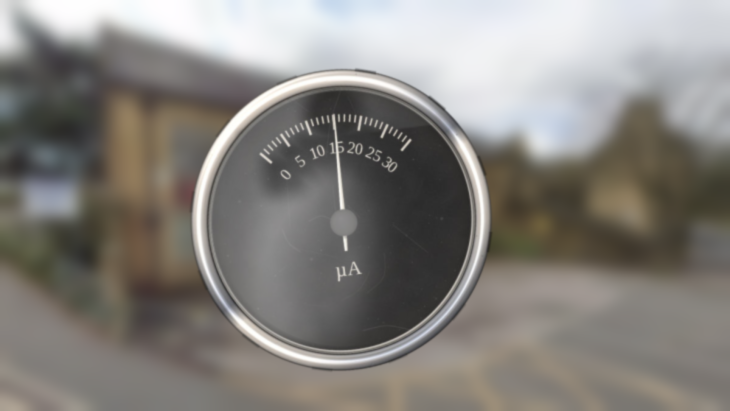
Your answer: **15** µA
